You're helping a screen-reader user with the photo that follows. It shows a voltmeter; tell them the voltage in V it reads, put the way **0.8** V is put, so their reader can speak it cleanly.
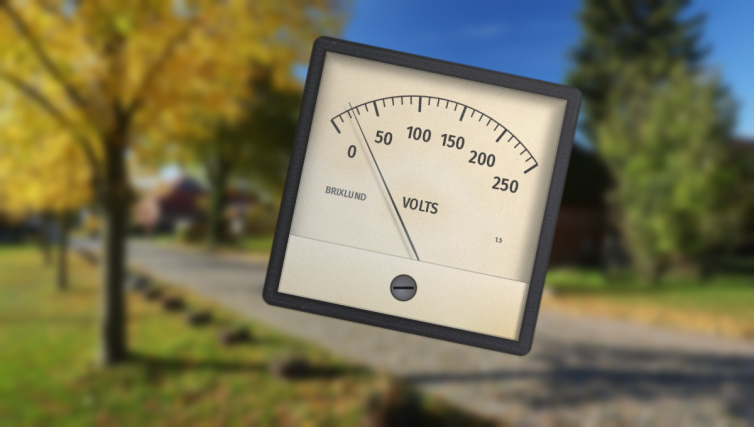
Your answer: **25** V
